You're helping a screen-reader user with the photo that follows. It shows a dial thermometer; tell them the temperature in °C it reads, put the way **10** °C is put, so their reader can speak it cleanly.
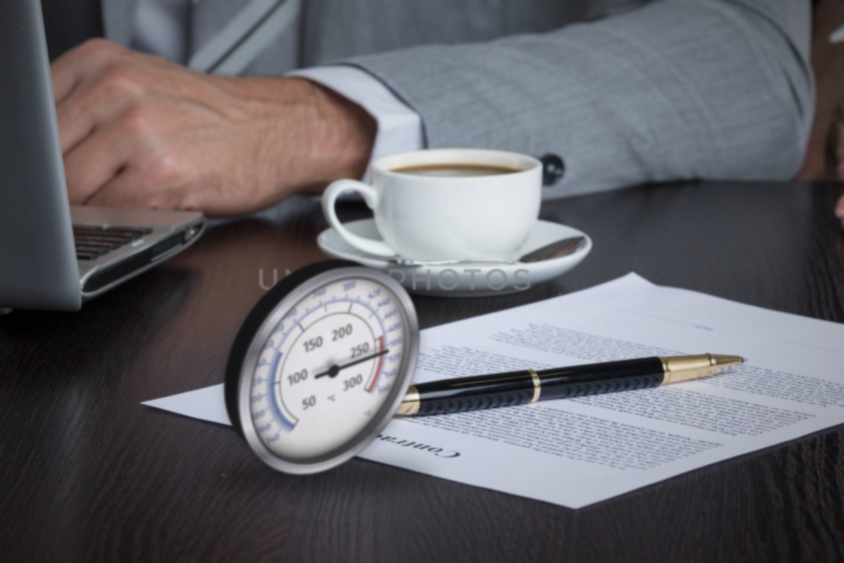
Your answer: **262.5** °C
